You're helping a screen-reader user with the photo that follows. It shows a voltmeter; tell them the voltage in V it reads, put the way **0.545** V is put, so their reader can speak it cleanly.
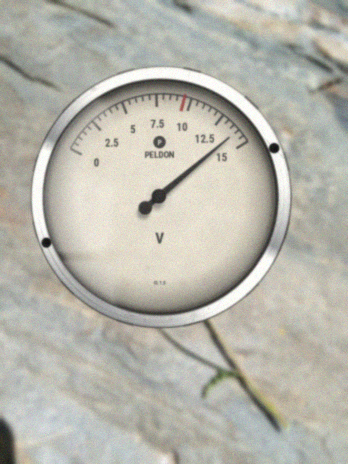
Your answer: **14** V
